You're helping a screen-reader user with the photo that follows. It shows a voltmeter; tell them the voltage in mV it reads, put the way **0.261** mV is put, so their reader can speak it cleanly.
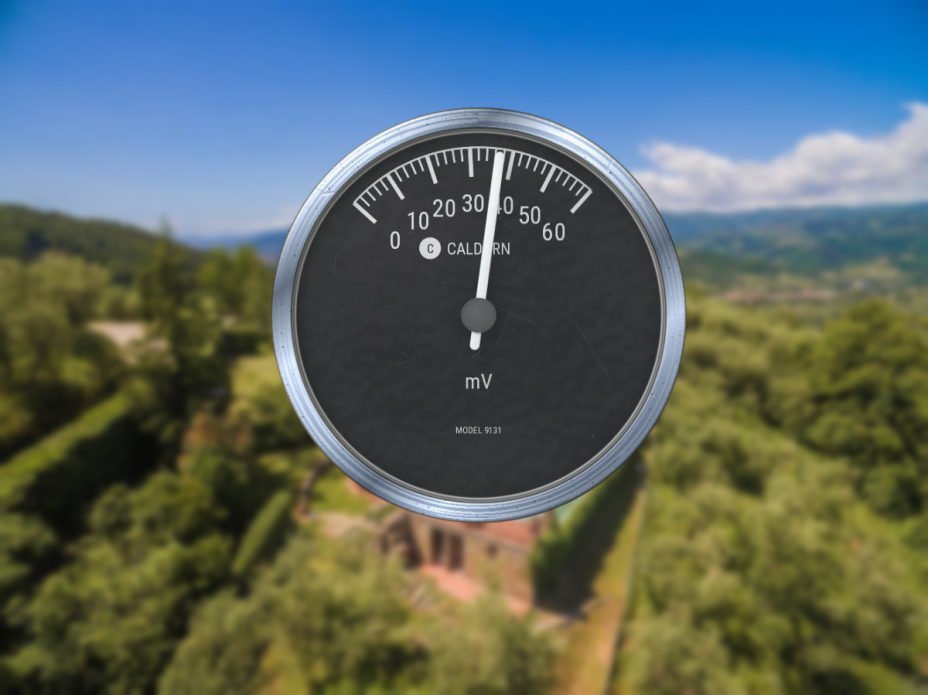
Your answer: **37** mV
